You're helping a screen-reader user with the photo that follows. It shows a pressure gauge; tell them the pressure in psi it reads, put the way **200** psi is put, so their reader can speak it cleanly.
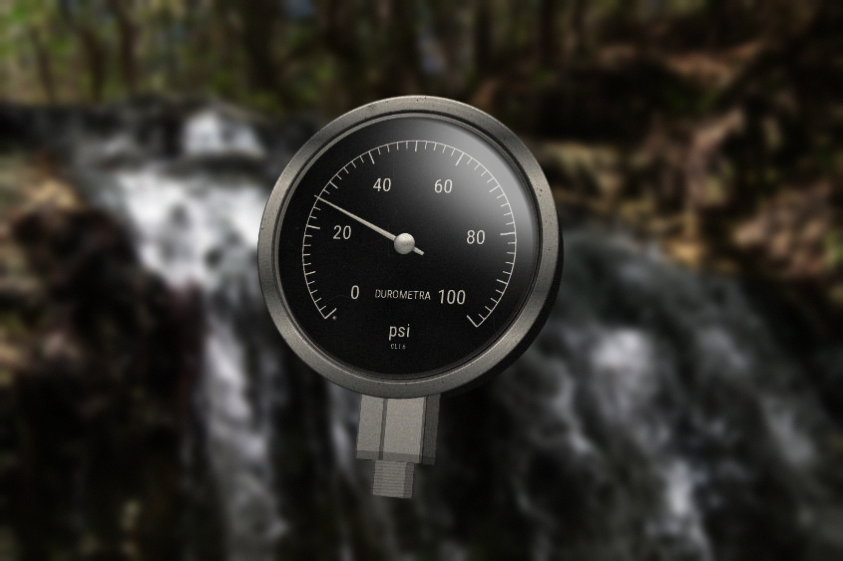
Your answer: **26** psi
